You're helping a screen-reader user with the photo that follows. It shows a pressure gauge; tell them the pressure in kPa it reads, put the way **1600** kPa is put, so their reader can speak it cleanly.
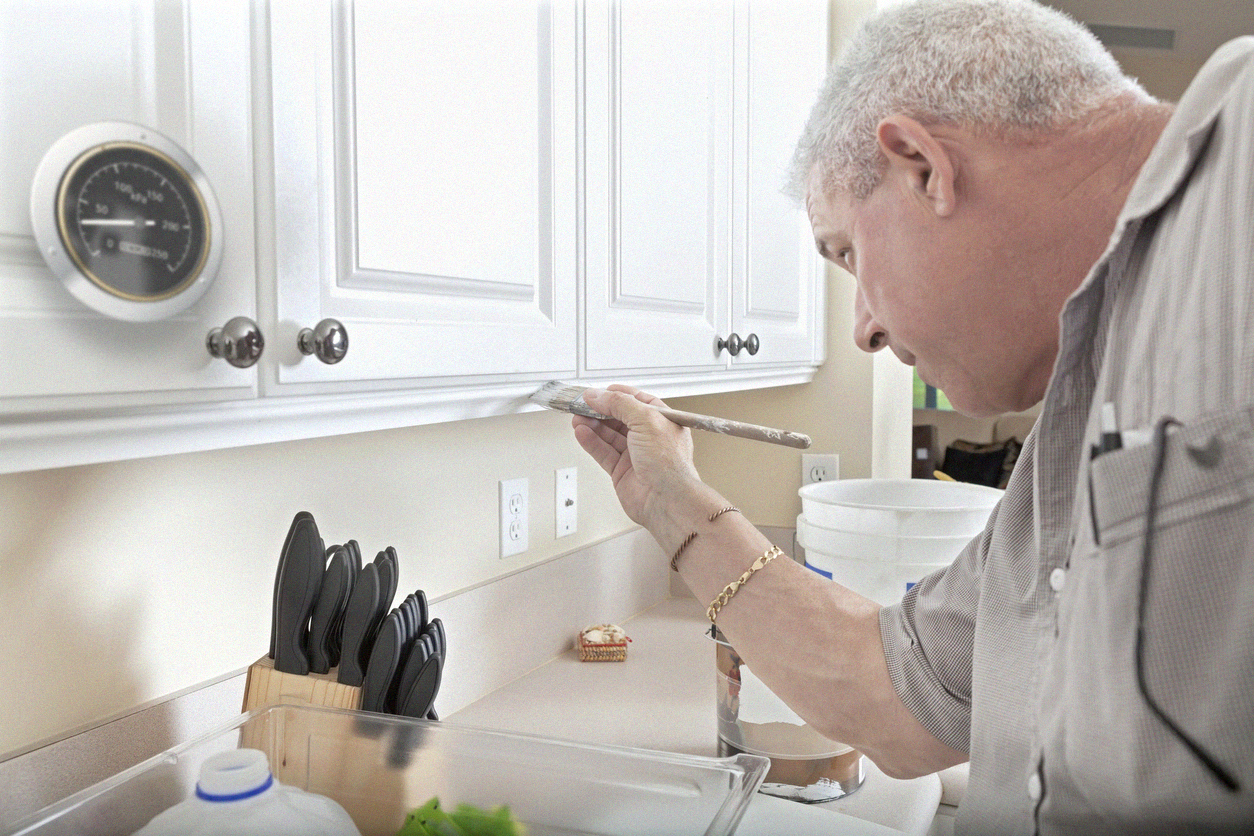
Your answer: **30** kPa
